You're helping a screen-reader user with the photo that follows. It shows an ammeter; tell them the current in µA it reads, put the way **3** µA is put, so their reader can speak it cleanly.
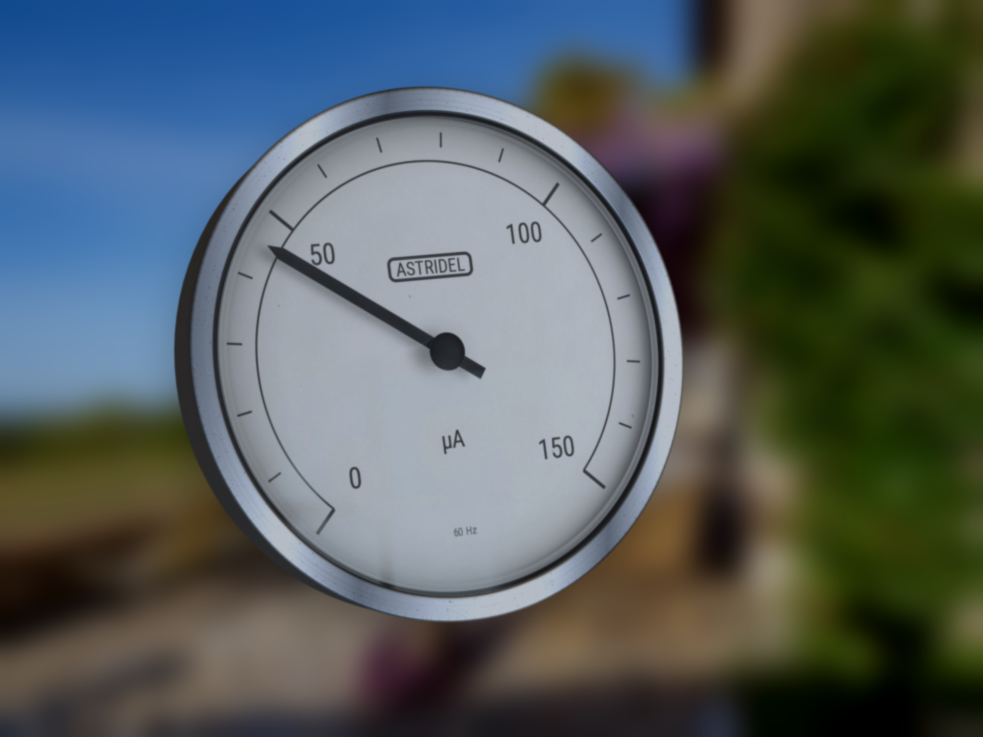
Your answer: **45** µA
